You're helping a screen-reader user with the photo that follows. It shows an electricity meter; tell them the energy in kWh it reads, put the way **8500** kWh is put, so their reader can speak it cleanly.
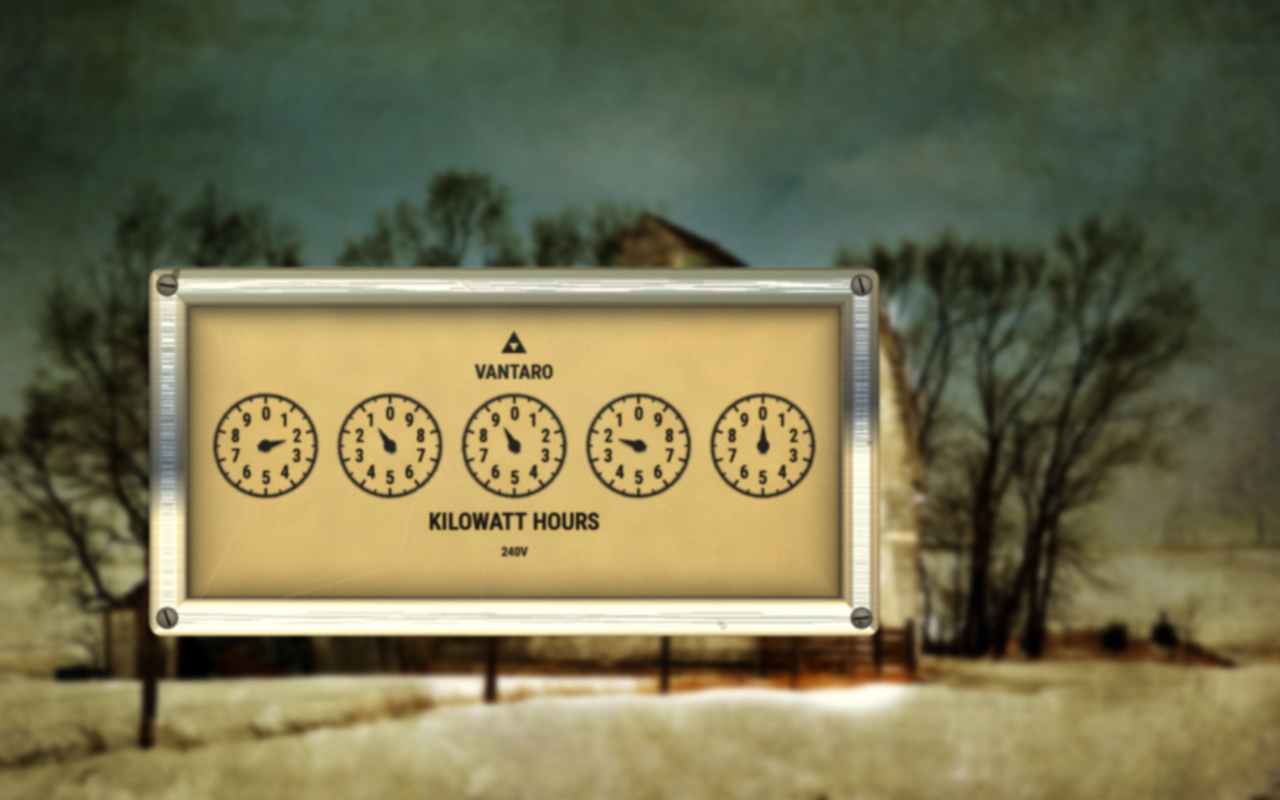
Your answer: **20920** kWh
